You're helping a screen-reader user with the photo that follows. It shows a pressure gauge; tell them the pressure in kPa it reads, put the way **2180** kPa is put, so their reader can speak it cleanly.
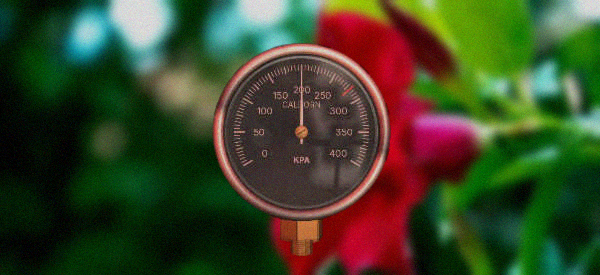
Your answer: **200** kPa
